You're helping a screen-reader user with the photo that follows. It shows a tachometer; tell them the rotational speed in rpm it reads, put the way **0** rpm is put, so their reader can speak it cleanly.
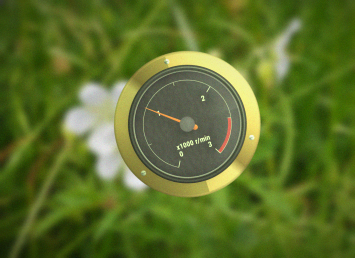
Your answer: **1000** rpm
